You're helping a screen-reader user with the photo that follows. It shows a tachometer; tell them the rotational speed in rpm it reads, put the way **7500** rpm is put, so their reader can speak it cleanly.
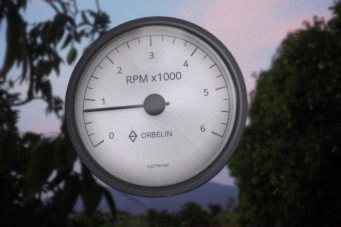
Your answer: **750** rpm
